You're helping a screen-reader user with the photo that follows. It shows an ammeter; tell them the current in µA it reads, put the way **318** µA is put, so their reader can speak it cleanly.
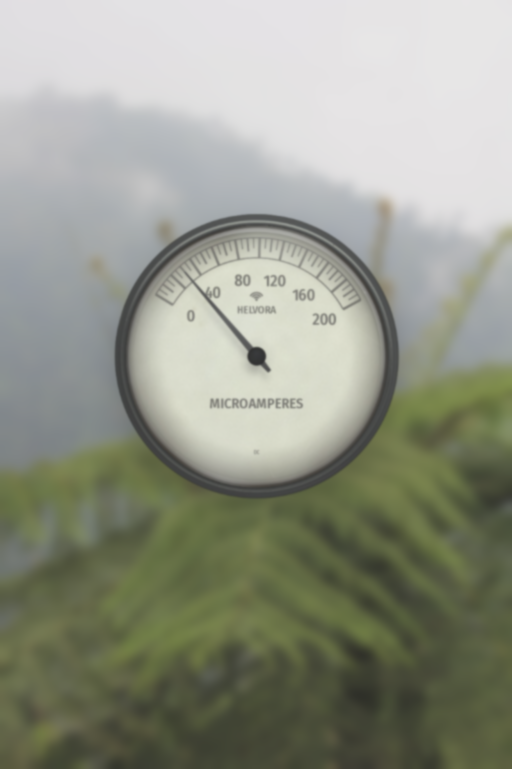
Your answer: **30** µA
